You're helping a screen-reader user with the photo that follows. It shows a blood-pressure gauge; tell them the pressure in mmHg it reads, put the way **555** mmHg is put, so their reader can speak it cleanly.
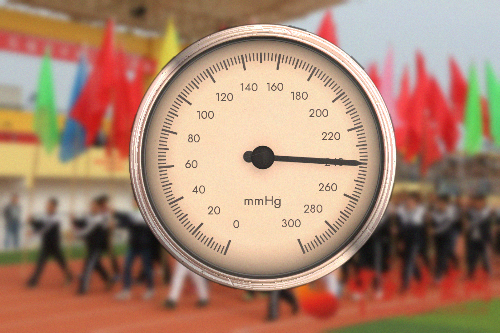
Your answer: **240** mmHg
